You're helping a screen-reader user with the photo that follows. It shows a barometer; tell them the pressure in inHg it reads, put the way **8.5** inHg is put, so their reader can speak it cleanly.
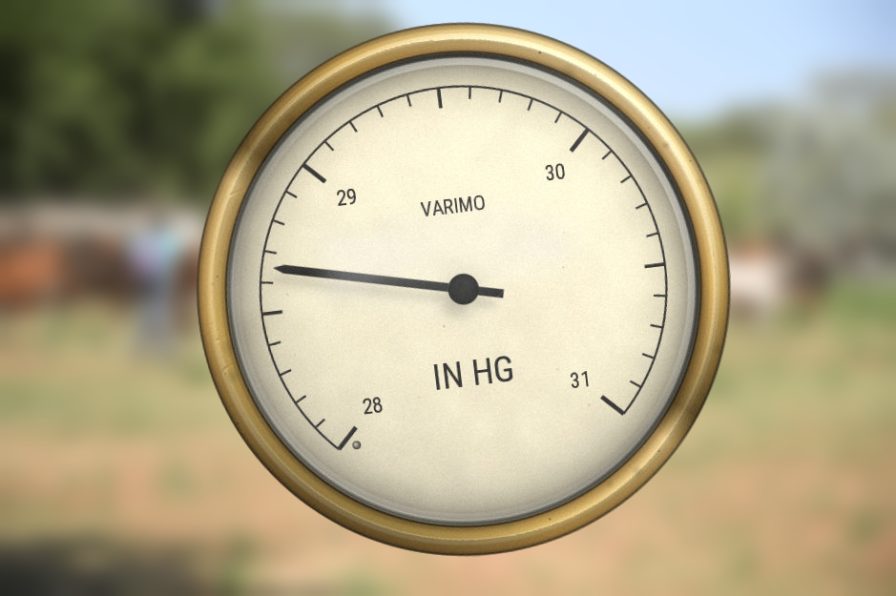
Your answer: **28.65** inHg
